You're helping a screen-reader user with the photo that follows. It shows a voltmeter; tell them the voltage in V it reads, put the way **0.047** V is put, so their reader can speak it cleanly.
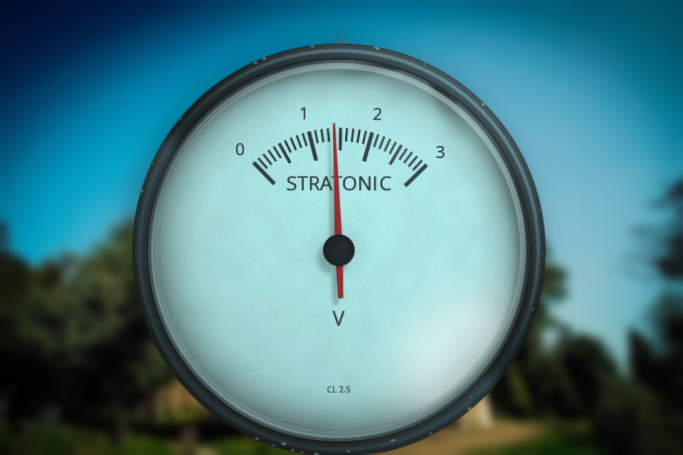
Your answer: **1.4** V
